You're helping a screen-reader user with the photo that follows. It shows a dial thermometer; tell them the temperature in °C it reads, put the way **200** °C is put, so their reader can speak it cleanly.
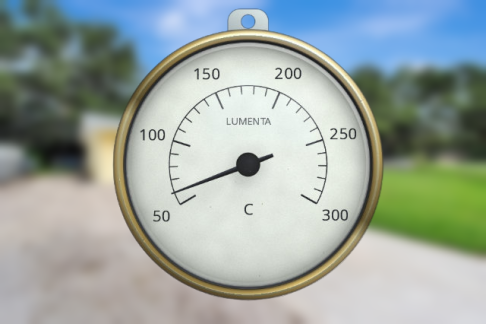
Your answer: **60** °C
